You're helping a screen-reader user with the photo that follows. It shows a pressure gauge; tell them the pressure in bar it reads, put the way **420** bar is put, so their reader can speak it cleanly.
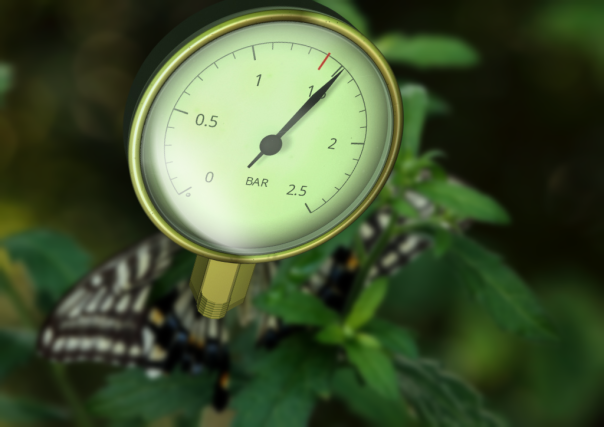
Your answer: **1.5** bar
